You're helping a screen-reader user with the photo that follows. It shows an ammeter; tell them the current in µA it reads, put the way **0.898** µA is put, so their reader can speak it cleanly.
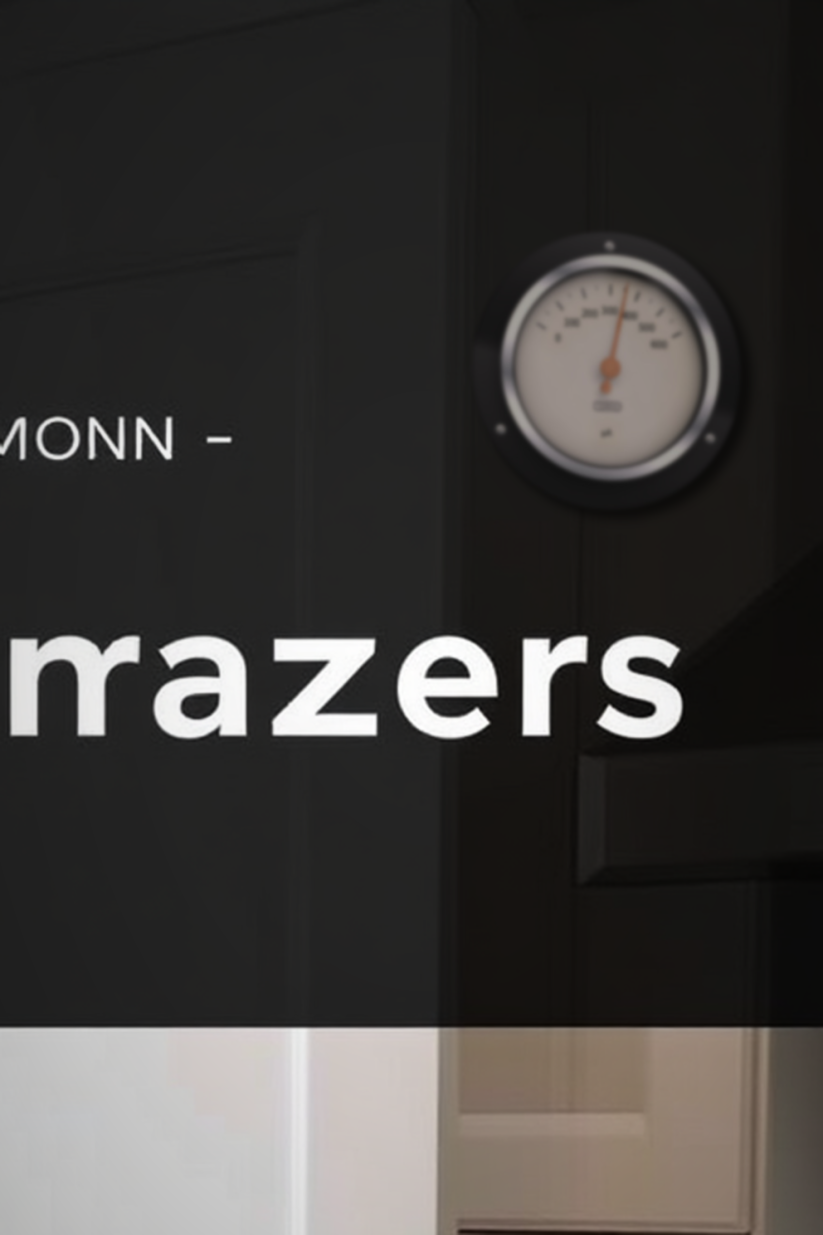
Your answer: **350** µA
